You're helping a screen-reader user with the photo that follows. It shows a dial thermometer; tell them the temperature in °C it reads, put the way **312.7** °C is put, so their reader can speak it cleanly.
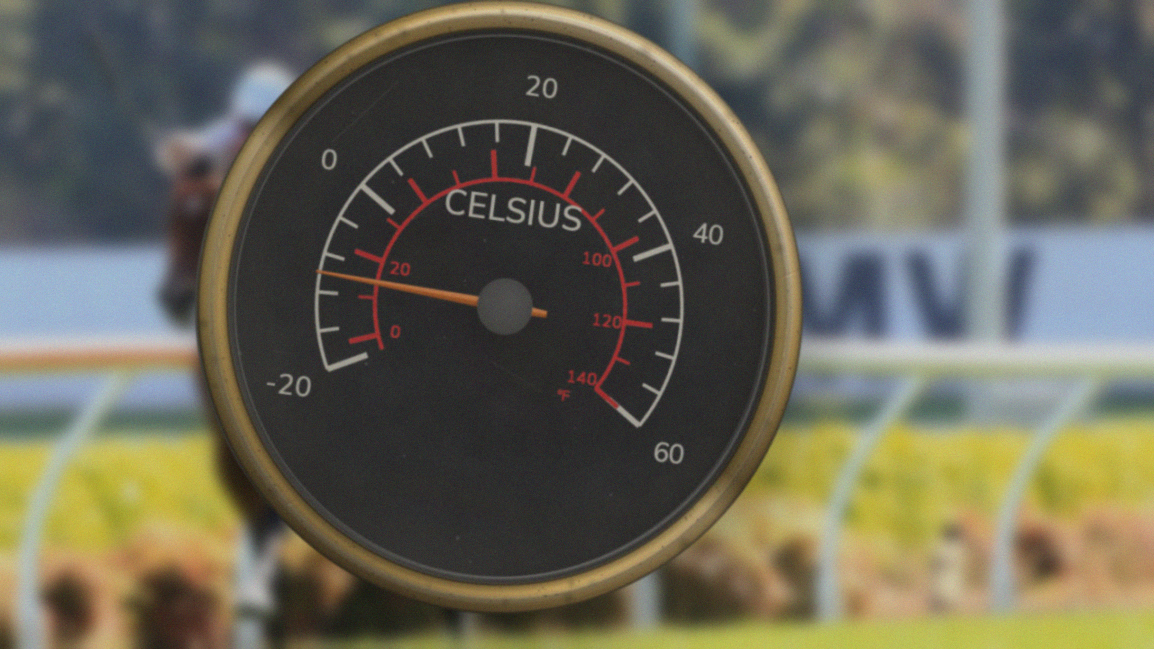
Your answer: **-10** °C
